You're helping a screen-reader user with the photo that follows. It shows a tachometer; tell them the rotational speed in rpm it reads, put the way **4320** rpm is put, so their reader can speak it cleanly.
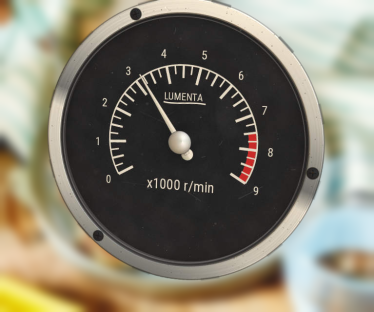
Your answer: **3250** rpm
